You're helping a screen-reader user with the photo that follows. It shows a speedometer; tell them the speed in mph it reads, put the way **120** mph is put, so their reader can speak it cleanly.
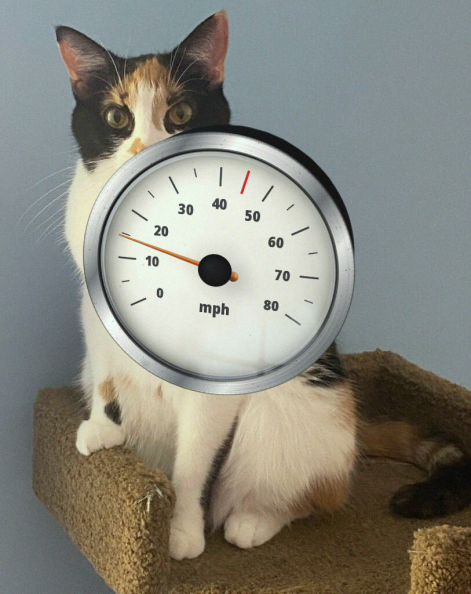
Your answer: **15** mph
